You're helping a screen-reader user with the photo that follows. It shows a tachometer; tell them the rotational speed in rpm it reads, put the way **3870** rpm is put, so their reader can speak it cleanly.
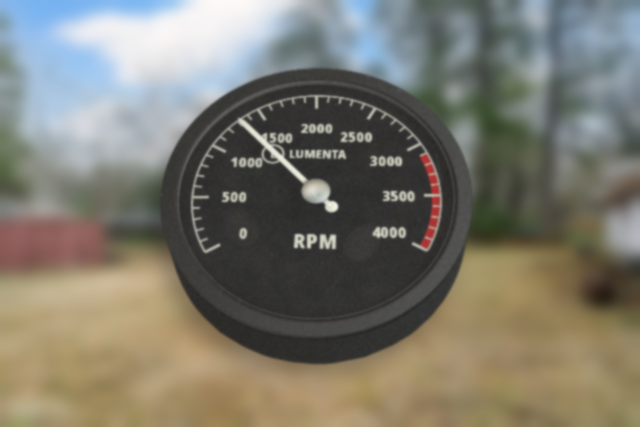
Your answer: **1300** rpm
